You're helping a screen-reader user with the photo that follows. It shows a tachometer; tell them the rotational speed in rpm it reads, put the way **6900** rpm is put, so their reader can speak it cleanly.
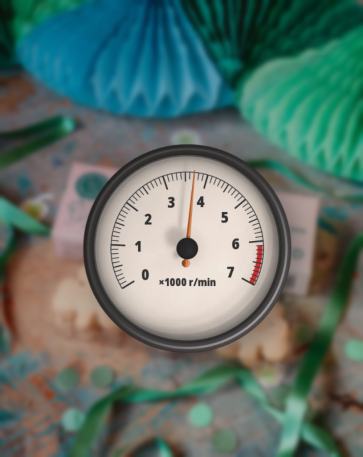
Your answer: **3700** rpm
